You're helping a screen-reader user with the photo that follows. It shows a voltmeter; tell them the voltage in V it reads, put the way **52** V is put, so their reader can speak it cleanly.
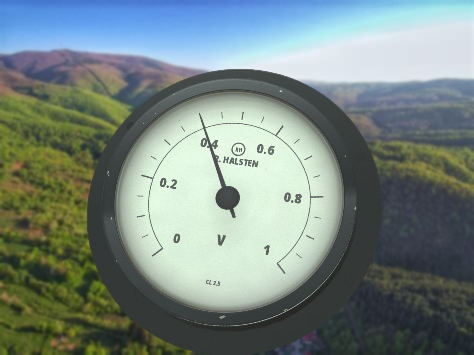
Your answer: **0.4** V
